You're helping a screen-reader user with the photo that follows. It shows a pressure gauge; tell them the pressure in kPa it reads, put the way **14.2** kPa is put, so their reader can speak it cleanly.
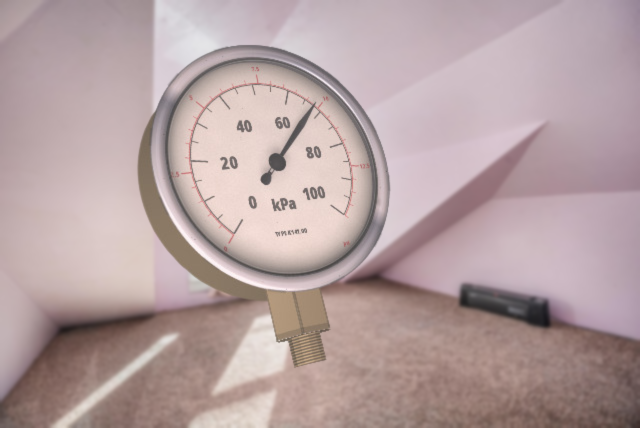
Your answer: **67.5** kPa
